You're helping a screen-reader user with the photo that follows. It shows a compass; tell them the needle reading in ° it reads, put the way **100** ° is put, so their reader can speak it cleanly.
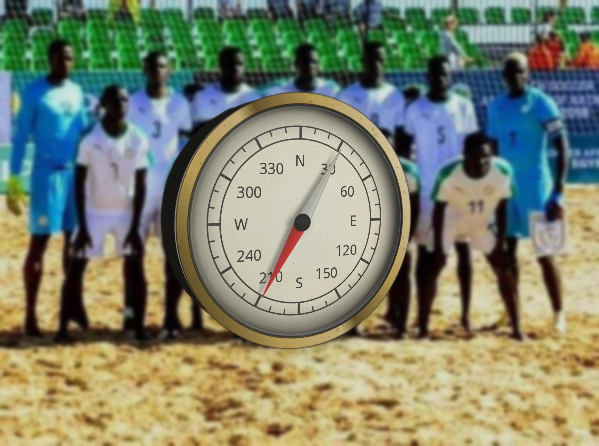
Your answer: **210** °
